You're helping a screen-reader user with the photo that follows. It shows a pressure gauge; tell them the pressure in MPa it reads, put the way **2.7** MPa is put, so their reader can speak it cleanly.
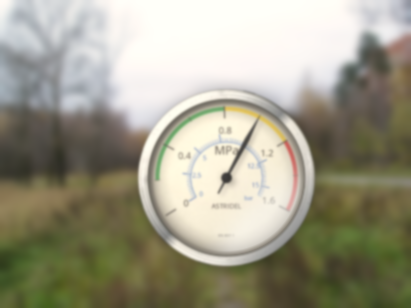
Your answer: **1** MPa
